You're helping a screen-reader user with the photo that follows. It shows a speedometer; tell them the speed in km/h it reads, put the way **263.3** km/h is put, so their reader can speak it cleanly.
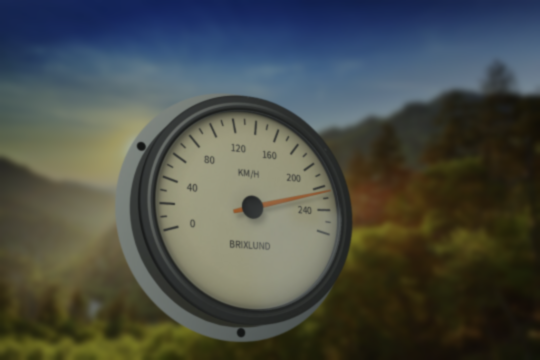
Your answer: **225** km/h
